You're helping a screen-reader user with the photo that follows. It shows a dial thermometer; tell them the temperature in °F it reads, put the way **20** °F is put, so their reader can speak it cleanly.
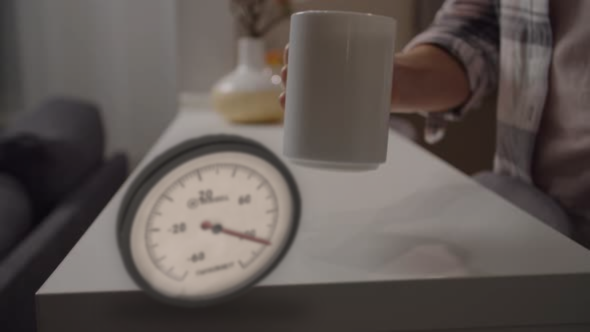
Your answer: **100** °F
